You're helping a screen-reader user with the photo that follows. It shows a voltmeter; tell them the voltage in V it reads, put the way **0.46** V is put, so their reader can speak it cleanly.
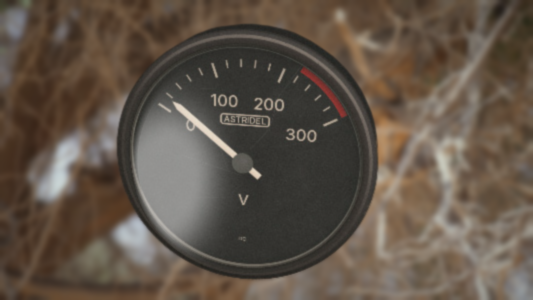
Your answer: **20** V
